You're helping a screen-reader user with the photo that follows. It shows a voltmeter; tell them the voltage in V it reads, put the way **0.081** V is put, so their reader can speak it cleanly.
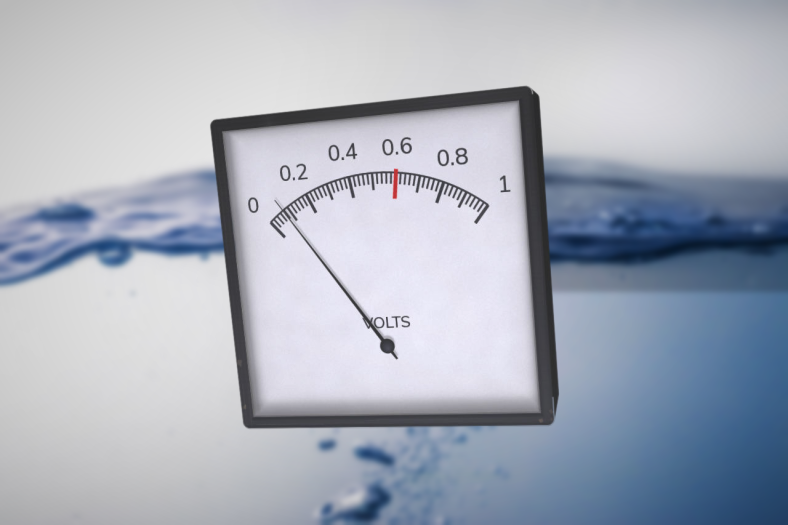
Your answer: **0.08** V
